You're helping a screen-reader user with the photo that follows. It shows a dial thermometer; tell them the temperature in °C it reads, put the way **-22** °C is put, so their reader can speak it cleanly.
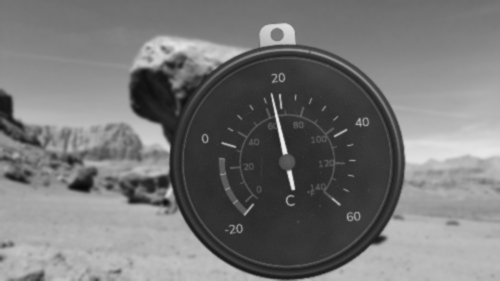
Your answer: **18** °C
